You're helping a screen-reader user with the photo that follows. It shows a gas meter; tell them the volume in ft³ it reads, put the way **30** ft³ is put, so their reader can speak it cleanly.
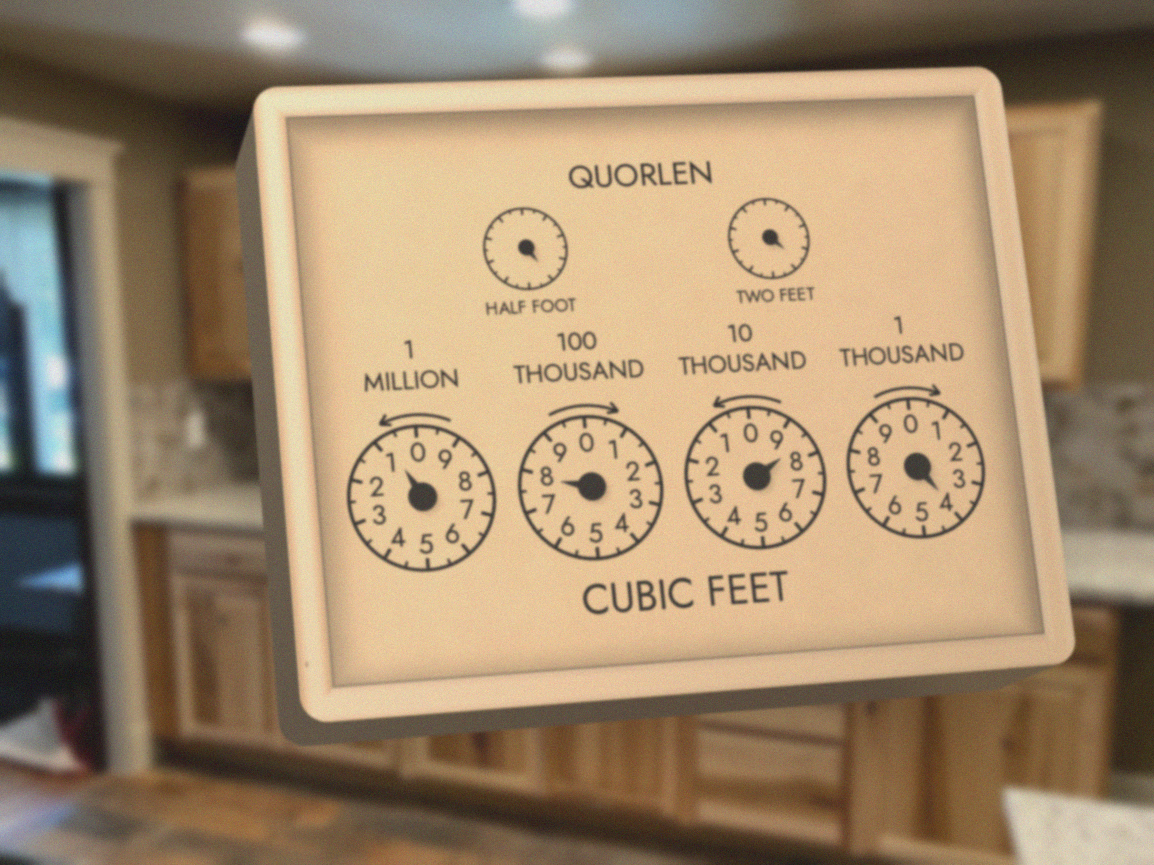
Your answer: **78400** ft³
